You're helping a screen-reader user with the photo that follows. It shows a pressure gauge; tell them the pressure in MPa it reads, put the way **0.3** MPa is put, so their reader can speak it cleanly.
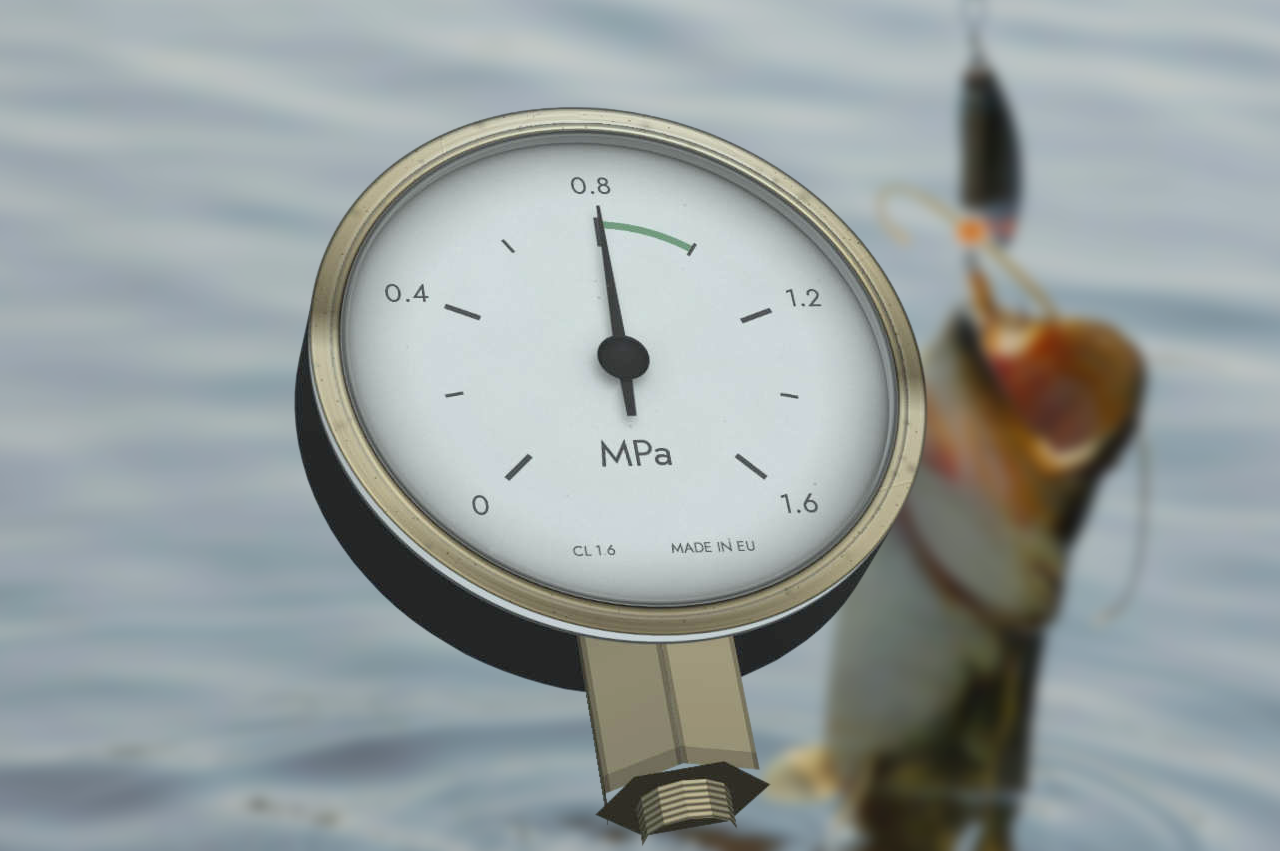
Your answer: **0.8** MPa
